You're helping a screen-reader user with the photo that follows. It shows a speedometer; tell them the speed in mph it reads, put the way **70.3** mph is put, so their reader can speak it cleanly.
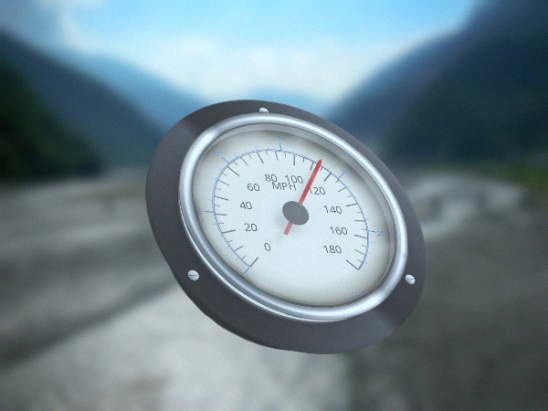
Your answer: **112.5** mph
